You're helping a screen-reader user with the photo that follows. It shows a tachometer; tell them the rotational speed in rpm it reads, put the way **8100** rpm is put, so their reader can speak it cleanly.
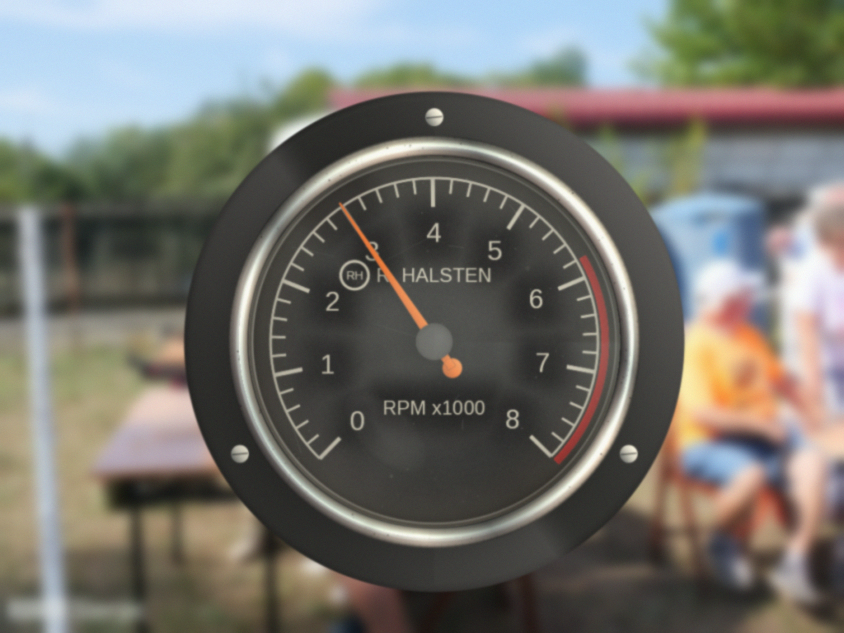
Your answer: **3000** rpm
